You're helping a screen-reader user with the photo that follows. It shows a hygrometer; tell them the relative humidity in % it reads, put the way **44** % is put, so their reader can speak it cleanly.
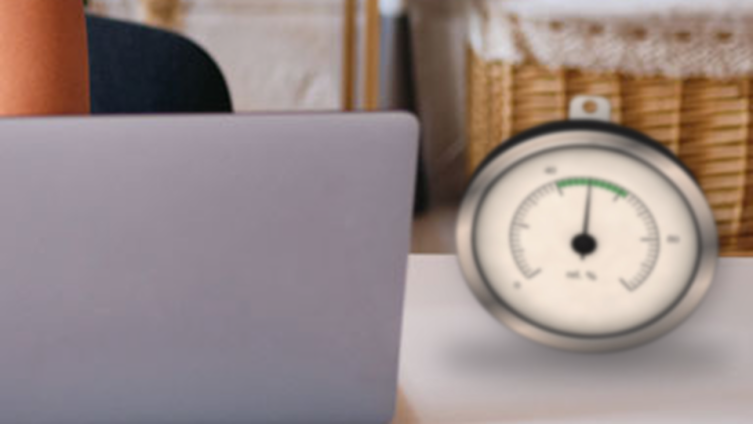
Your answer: **50** %
